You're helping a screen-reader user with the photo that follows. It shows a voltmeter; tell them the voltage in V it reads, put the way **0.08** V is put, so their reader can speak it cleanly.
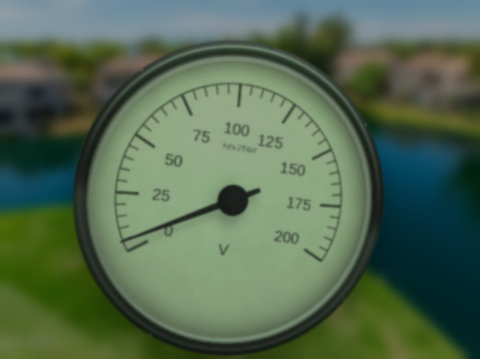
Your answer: **5** V
